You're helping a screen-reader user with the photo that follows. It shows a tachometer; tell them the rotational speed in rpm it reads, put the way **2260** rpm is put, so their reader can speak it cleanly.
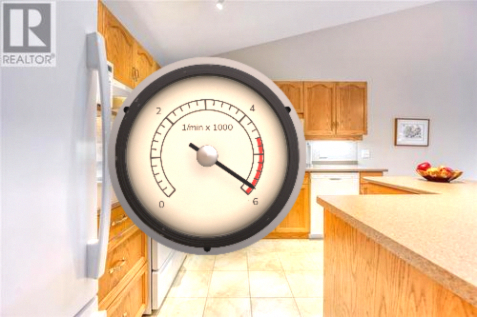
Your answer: **5800** rpm
